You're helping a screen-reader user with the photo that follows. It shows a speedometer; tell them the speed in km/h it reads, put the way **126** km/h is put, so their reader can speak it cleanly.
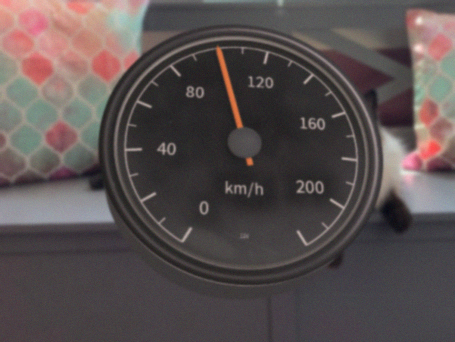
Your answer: **100** km/h
